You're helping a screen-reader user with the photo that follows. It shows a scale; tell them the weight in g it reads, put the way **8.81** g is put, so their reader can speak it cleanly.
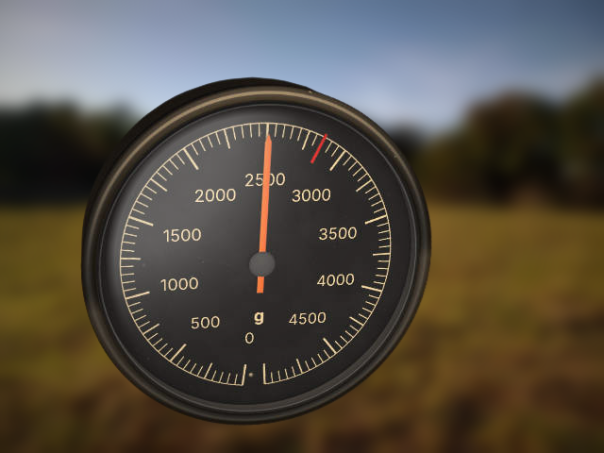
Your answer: **2500** g
